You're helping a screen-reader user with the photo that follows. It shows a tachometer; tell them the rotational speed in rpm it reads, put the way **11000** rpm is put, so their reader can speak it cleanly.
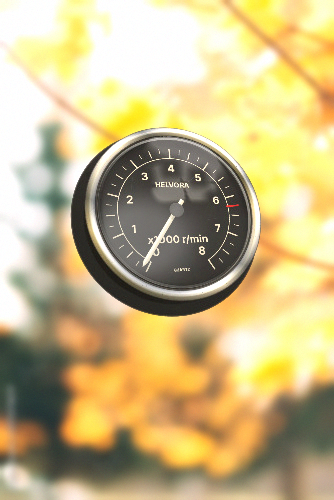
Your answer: **125** rpm
